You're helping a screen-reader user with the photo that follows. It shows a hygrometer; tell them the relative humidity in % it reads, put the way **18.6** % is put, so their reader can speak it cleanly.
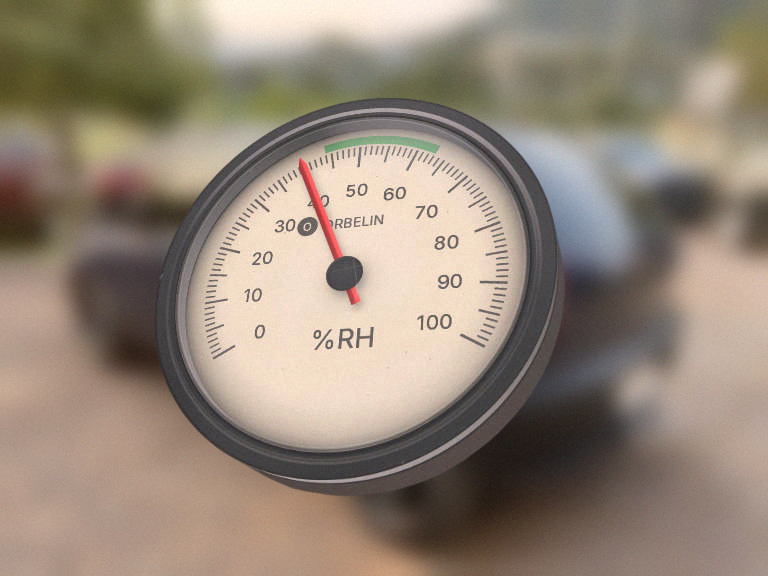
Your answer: **40** %
